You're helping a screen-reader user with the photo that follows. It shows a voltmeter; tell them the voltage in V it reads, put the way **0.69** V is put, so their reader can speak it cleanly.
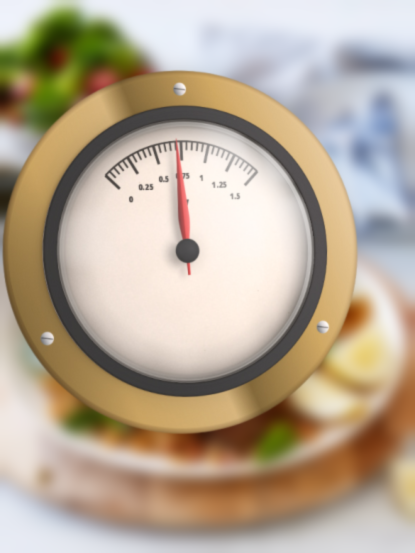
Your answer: **0.7** V
